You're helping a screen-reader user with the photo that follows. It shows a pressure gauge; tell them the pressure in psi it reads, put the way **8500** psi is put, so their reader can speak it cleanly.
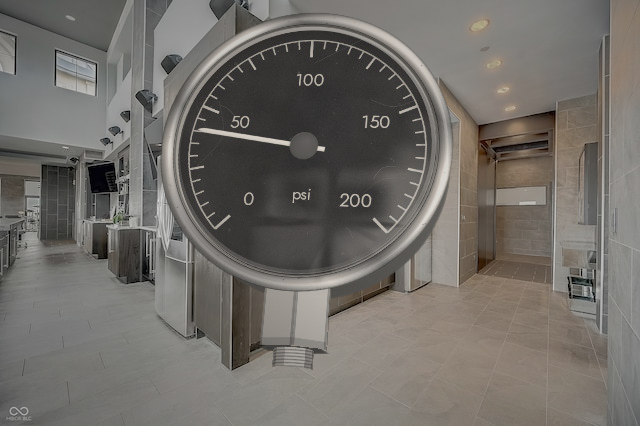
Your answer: **40** psi
